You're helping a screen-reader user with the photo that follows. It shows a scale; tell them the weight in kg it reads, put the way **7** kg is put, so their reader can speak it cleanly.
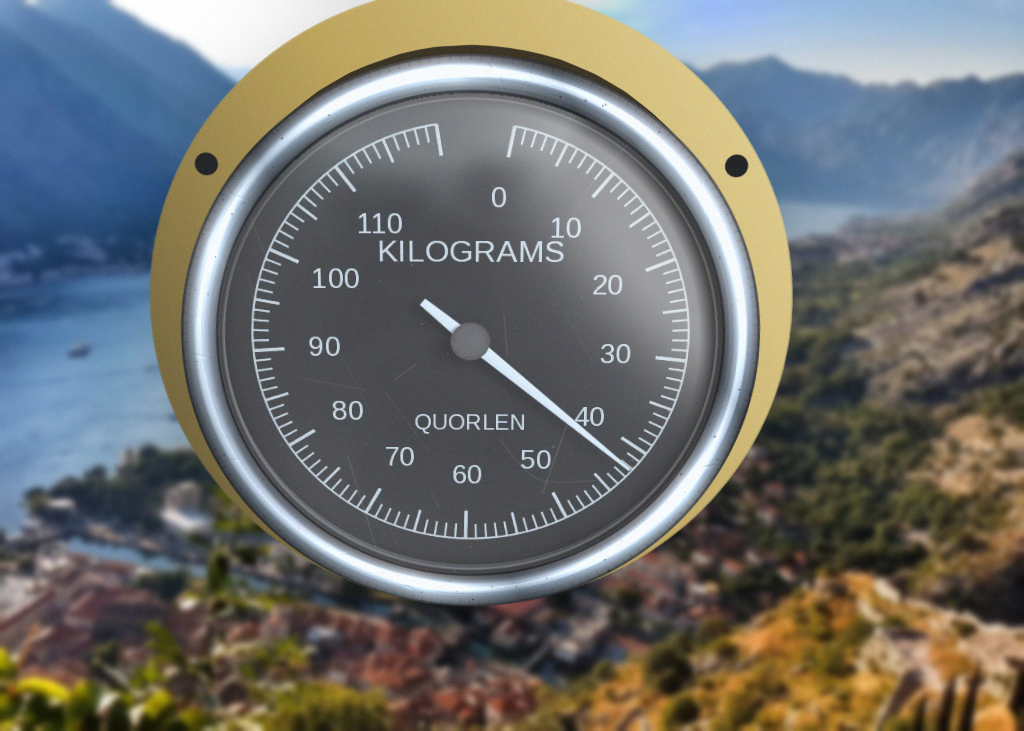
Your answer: **42** kg
